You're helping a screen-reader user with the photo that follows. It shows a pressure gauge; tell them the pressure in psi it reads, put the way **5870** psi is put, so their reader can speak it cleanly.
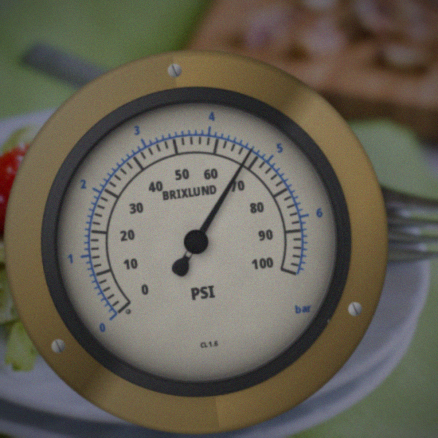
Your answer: **68** psi
